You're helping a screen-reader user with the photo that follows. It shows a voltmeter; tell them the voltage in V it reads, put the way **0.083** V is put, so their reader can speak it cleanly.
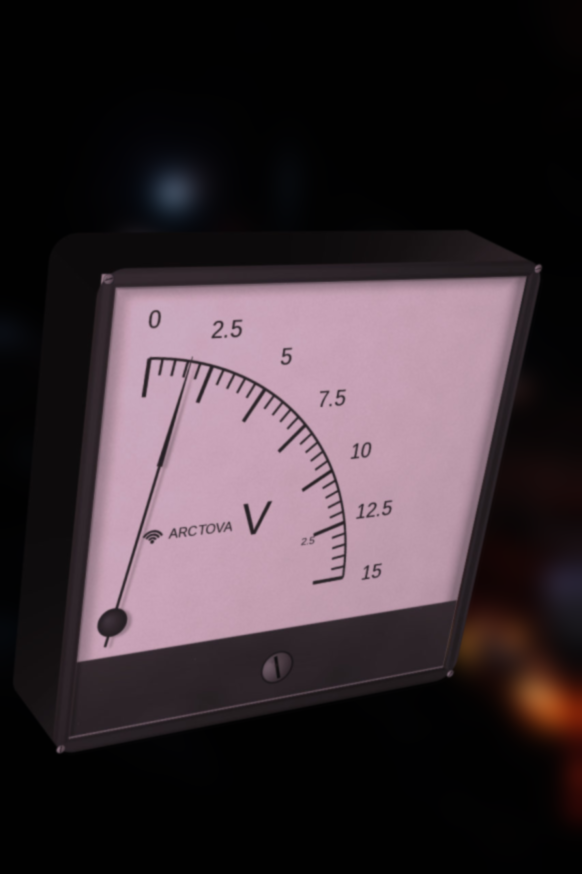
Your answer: **1.5** V
